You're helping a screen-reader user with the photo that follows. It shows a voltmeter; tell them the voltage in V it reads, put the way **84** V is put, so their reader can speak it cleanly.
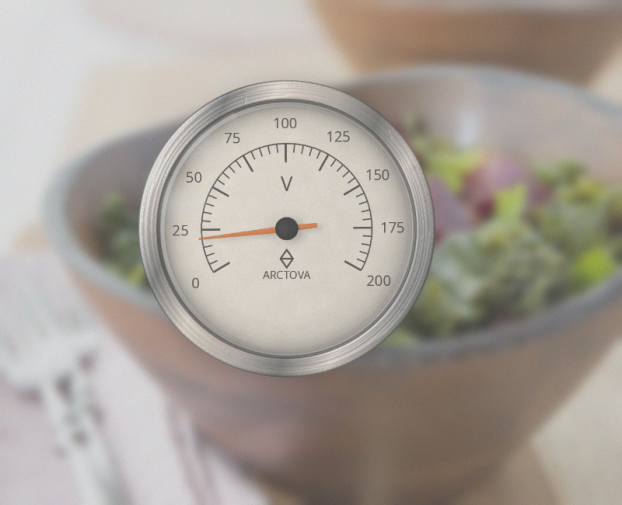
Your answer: **20** V
